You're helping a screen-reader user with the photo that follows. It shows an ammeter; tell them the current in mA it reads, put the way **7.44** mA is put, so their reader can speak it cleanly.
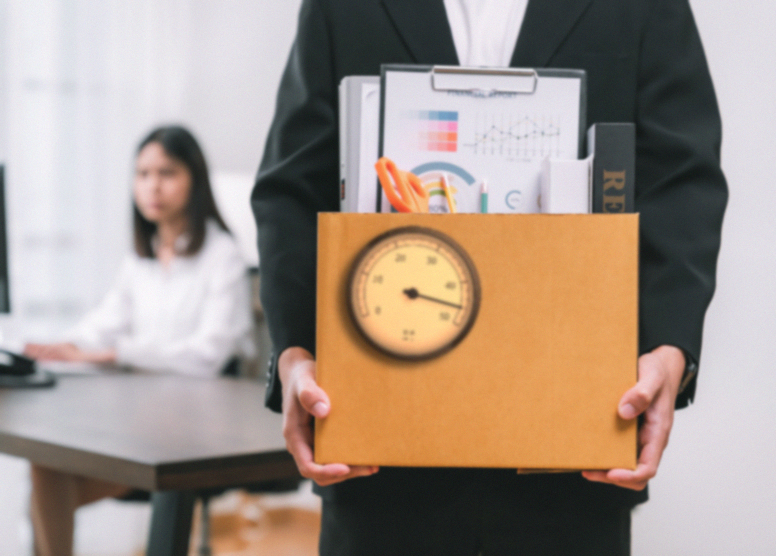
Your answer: **46** mA
